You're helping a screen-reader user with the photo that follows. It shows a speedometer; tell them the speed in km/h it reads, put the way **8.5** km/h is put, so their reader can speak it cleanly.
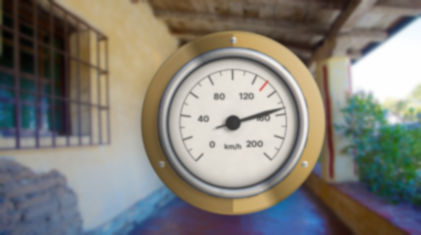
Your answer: **155** km/h
